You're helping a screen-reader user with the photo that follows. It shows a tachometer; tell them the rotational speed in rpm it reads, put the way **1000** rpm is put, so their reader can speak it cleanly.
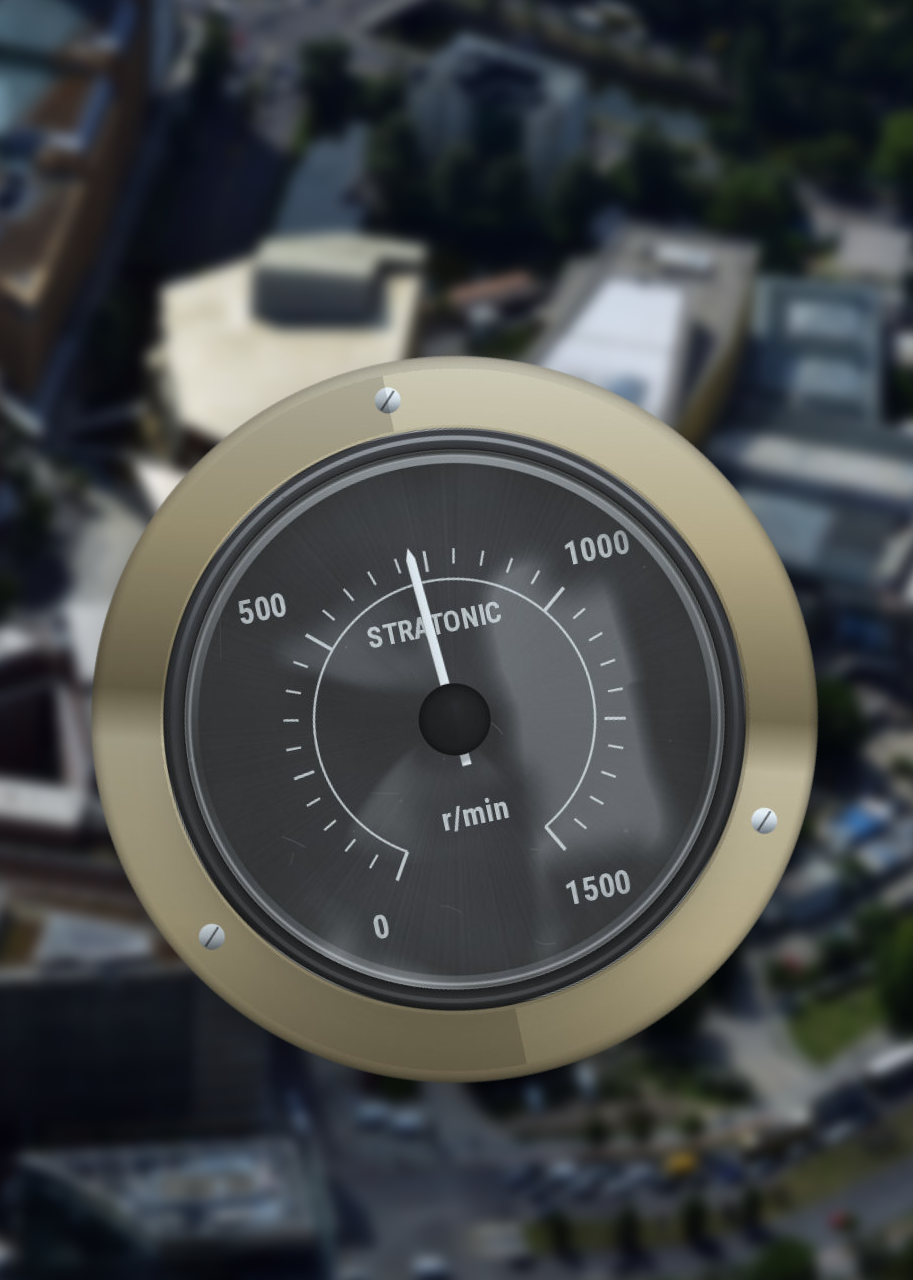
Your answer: **725** rpm
